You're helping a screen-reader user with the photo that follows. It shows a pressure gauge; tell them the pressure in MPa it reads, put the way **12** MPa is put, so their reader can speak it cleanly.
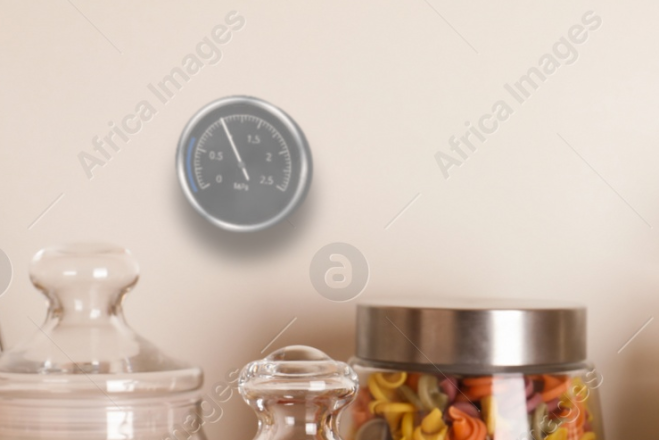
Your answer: **1** MPa
